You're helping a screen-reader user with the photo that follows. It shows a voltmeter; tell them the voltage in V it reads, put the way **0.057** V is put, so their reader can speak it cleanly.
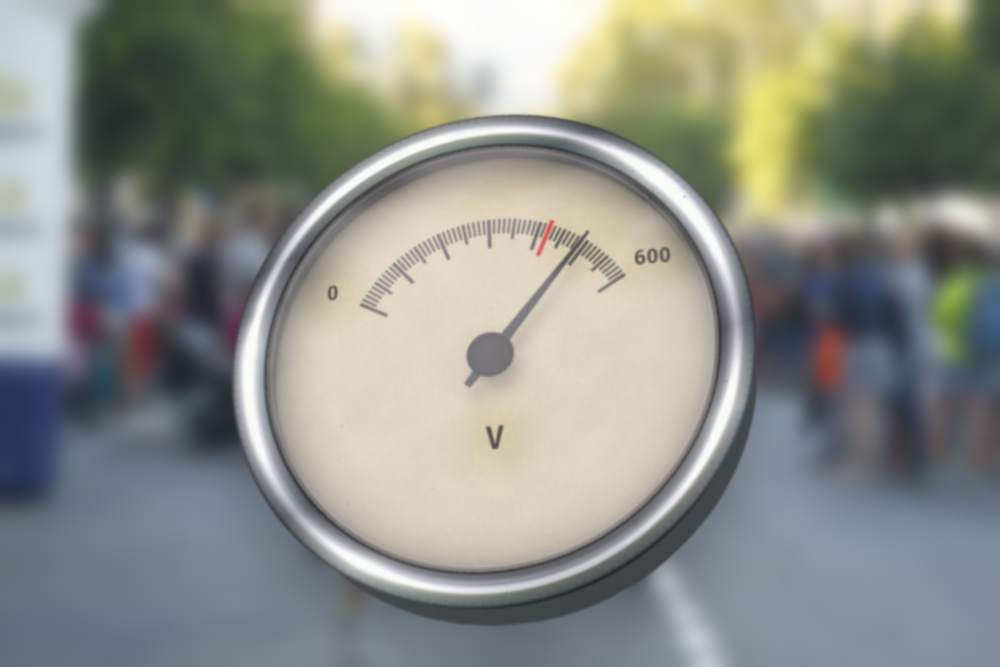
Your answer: **500** V
